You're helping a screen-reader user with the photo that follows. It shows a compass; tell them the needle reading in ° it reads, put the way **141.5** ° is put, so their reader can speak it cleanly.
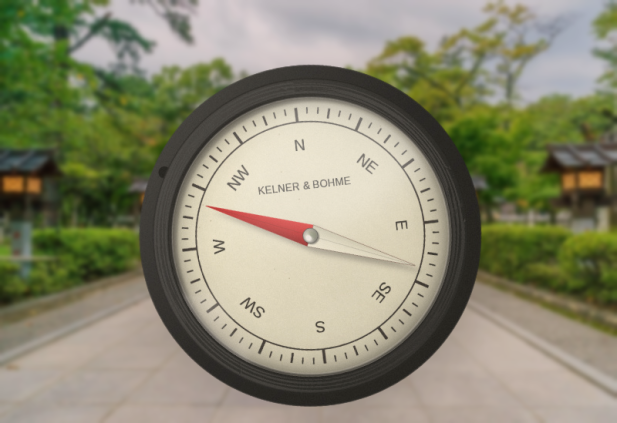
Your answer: **292.5** °
